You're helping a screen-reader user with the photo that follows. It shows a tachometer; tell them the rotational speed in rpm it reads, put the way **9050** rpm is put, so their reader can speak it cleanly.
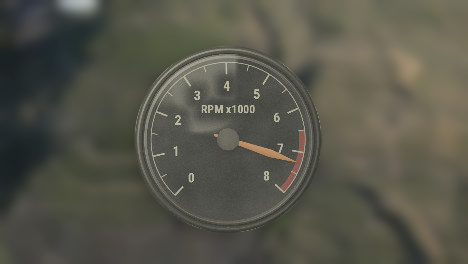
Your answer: **7250** rpm
